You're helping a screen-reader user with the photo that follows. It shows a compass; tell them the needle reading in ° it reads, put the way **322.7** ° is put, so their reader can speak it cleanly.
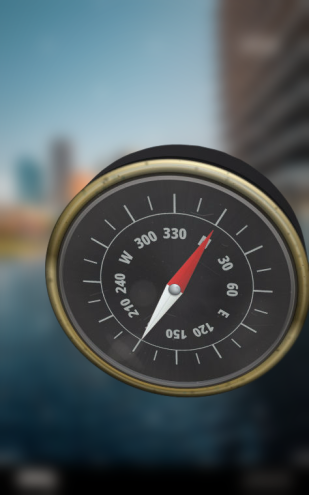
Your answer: **0** °
